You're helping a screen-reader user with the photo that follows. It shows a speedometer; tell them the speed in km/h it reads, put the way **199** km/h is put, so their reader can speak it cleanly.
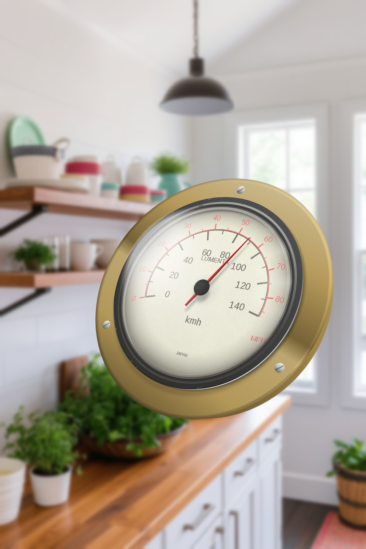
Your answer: **90** km/h
